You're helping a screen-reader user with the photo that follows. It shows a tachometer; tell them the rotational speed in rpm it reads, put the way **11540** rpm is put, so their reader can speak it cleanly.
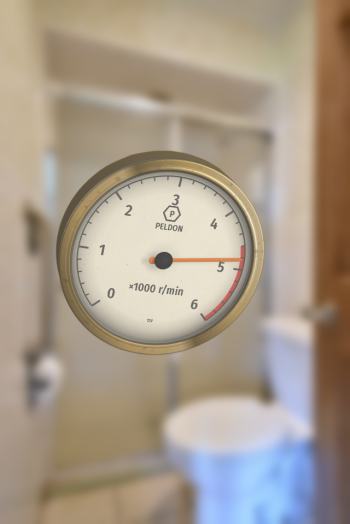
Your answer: **4800** rpm
